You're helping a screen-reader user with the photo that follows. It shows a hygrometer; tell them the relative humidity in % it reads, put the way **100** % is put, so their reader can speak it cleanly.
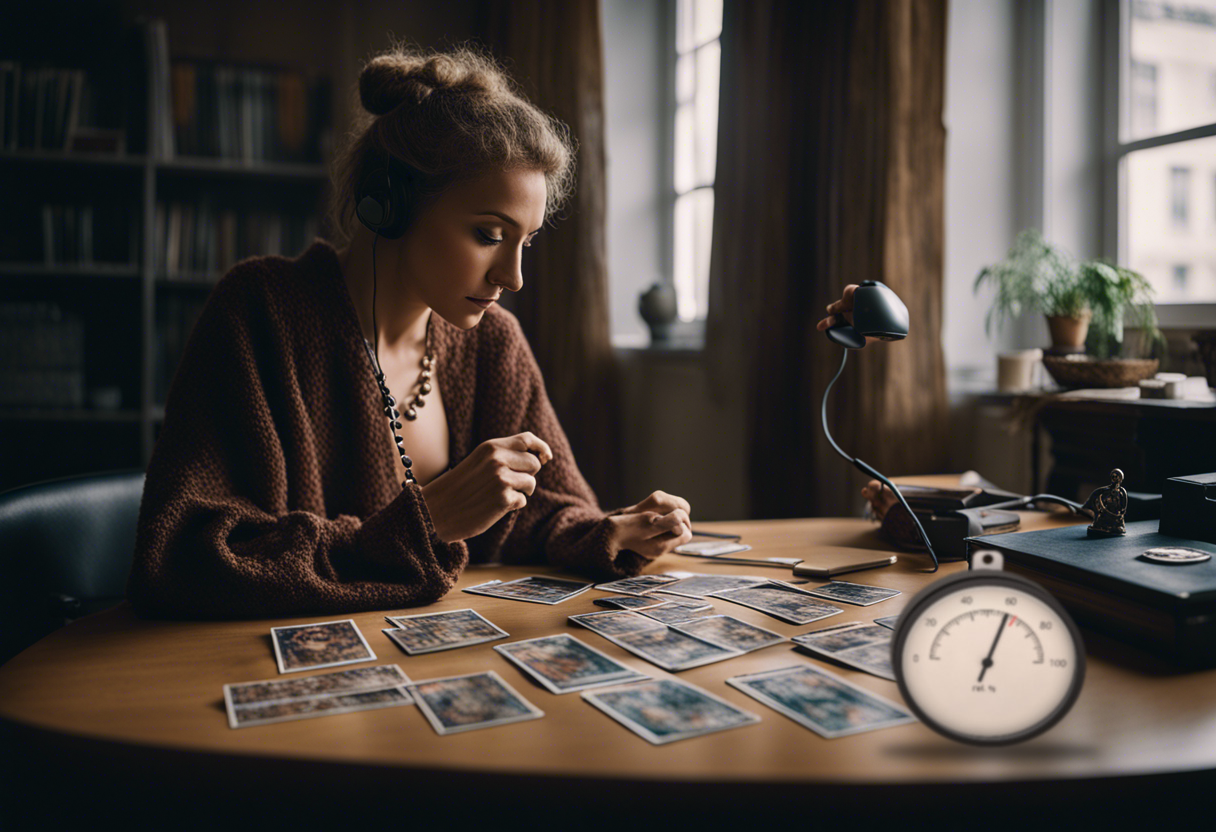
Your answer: **60** %
